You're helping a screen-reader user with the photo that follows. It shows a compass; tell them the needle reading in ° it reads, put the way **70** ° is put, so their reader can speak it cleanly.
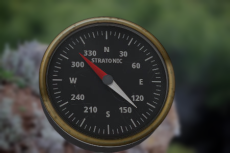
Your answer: **315** °
